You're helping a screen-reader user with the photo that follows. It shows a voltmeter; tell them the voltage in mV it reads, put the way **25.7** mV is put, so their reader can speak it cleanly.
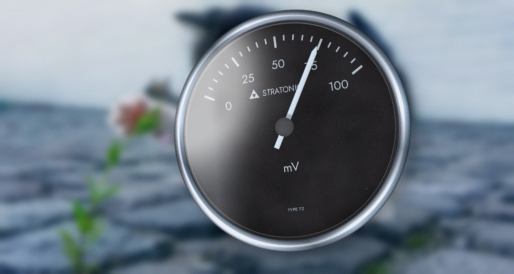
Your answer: **75** mV
